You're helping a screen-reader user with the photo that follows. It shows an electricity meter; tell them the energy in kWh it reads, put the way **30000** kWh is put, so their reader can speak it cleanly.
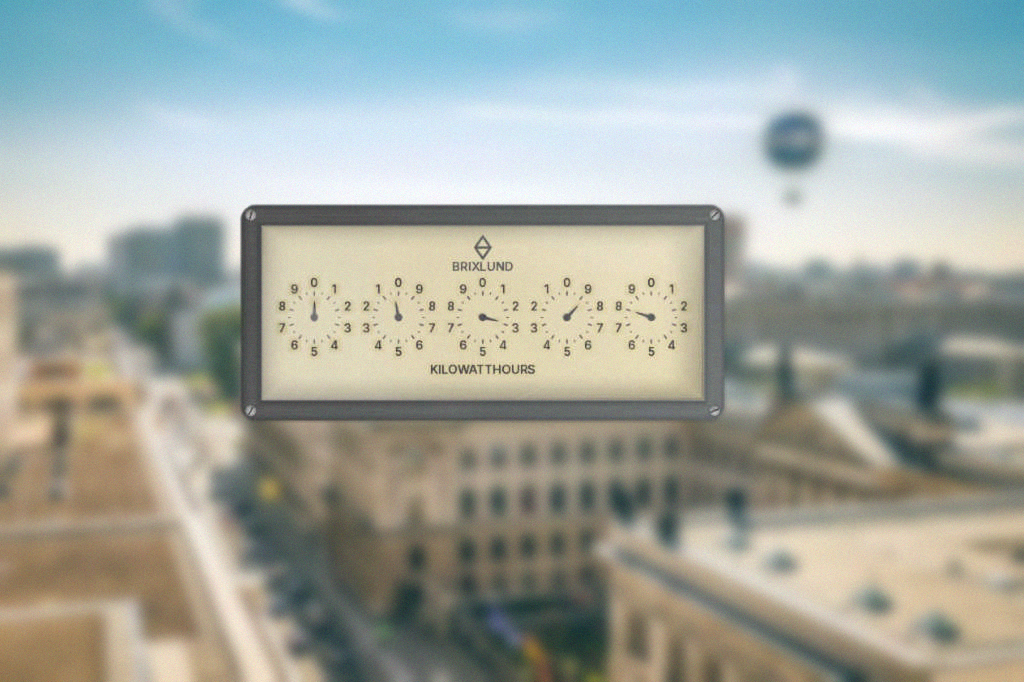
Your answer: **288** kWh
